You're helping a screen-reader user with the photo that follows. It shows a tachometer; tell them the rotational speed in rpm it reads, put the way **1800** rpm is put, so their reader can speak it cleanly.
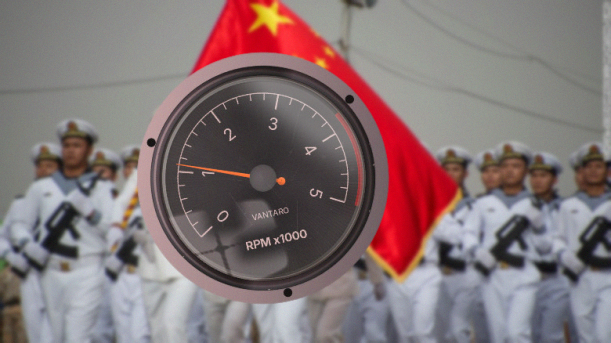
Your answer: **1100** rpm
